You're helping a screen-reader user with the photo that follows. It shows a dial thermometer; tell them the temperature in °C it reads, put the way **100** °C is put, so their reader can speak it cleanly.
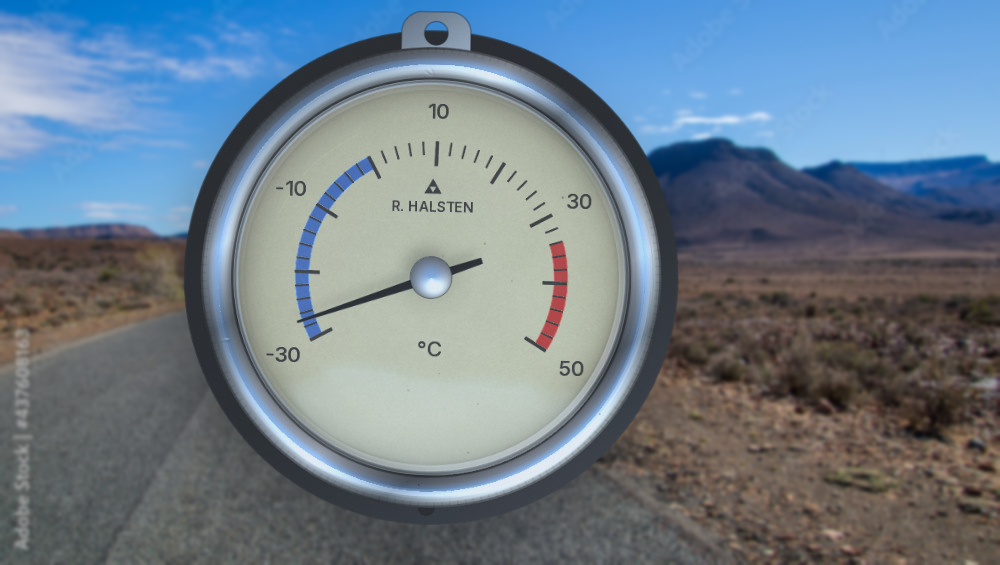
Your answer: **-27** °C
